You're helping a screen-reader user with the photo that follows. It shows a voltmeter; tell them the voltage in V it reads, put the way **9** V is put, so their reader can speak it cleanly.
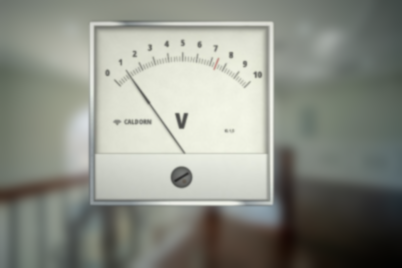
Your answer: **1** V
